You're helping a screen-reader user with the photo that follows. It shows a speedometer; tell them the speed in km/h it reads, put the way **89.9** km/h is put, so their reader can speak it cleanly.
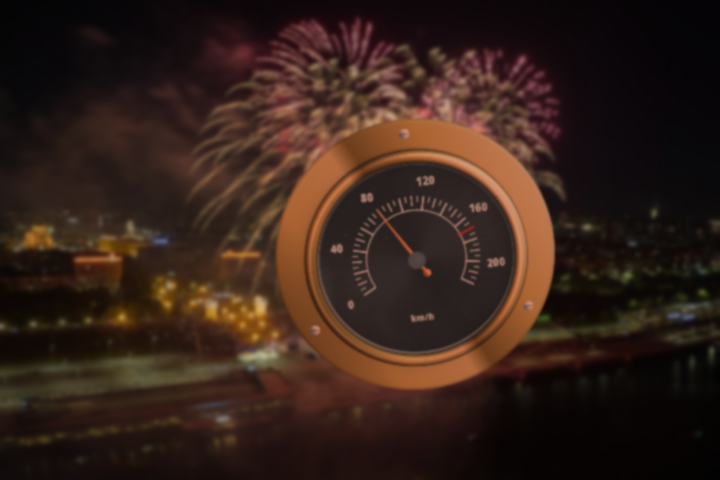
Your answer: **80** km/h
